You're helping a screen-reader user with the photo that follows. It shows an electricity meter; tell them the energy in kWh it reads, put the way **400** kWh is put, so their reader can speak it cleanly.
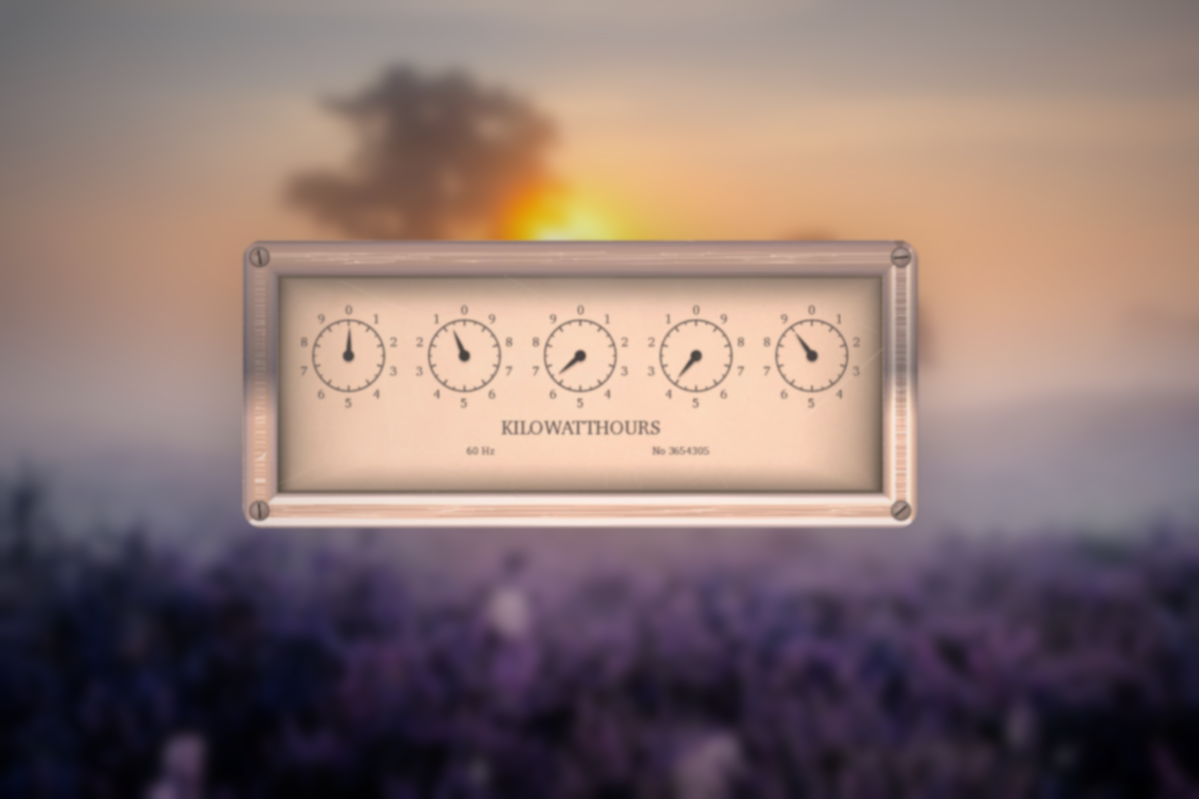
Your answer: **639** kWh
